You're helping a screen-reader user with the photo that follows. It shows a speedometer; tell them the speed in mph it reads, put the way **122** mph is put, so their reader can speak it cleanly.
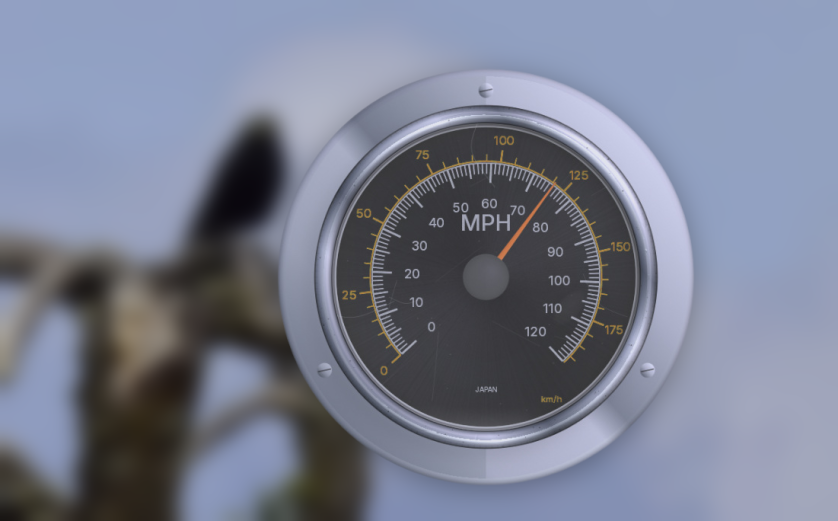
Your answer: **75** mph
